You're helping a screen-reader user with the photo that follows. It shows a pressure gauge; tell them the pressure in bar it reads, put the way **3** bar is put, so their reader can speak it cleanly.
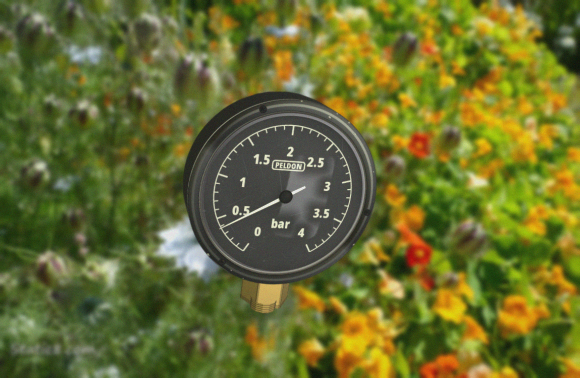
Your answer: **0.4** bar
